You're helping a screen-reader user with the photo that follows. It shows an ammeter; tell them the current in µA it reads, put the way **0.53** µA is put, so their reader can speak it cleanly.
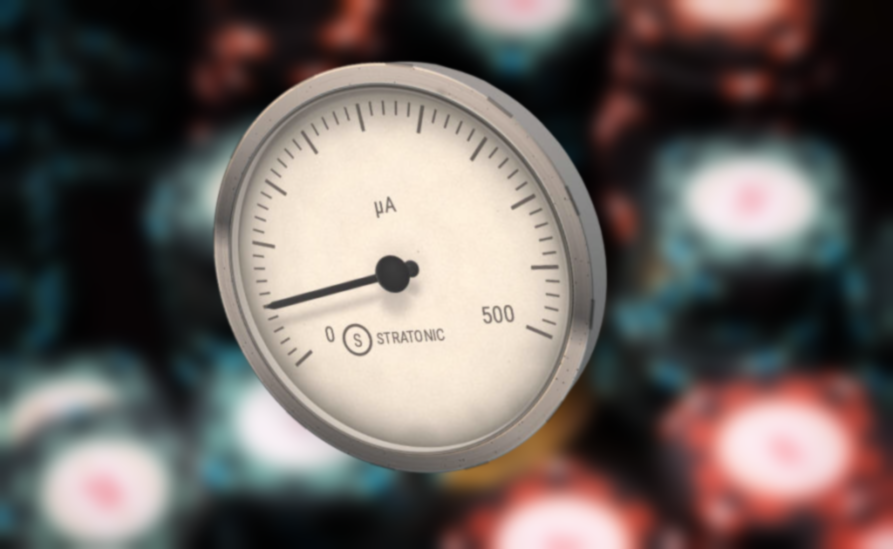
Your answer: **50** µA
